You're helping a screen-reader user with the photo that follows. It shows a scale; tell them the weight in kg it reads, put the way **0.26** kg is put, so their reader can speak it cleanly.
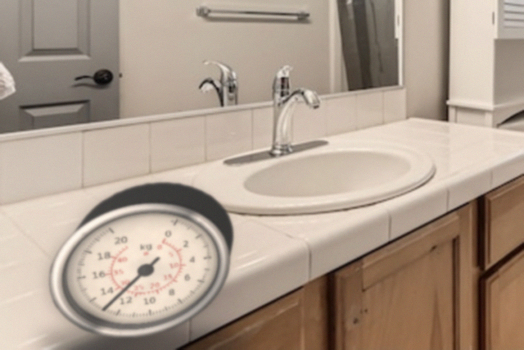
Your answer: **13** kg
